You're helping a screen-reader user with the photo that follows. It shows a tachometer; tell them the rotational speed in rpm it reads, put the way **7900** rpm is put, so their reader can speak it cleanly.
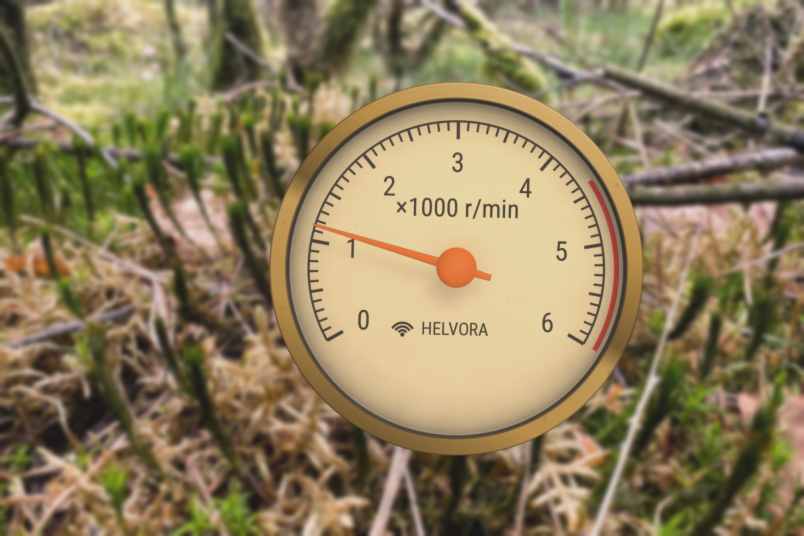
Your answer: **1150** rpm
